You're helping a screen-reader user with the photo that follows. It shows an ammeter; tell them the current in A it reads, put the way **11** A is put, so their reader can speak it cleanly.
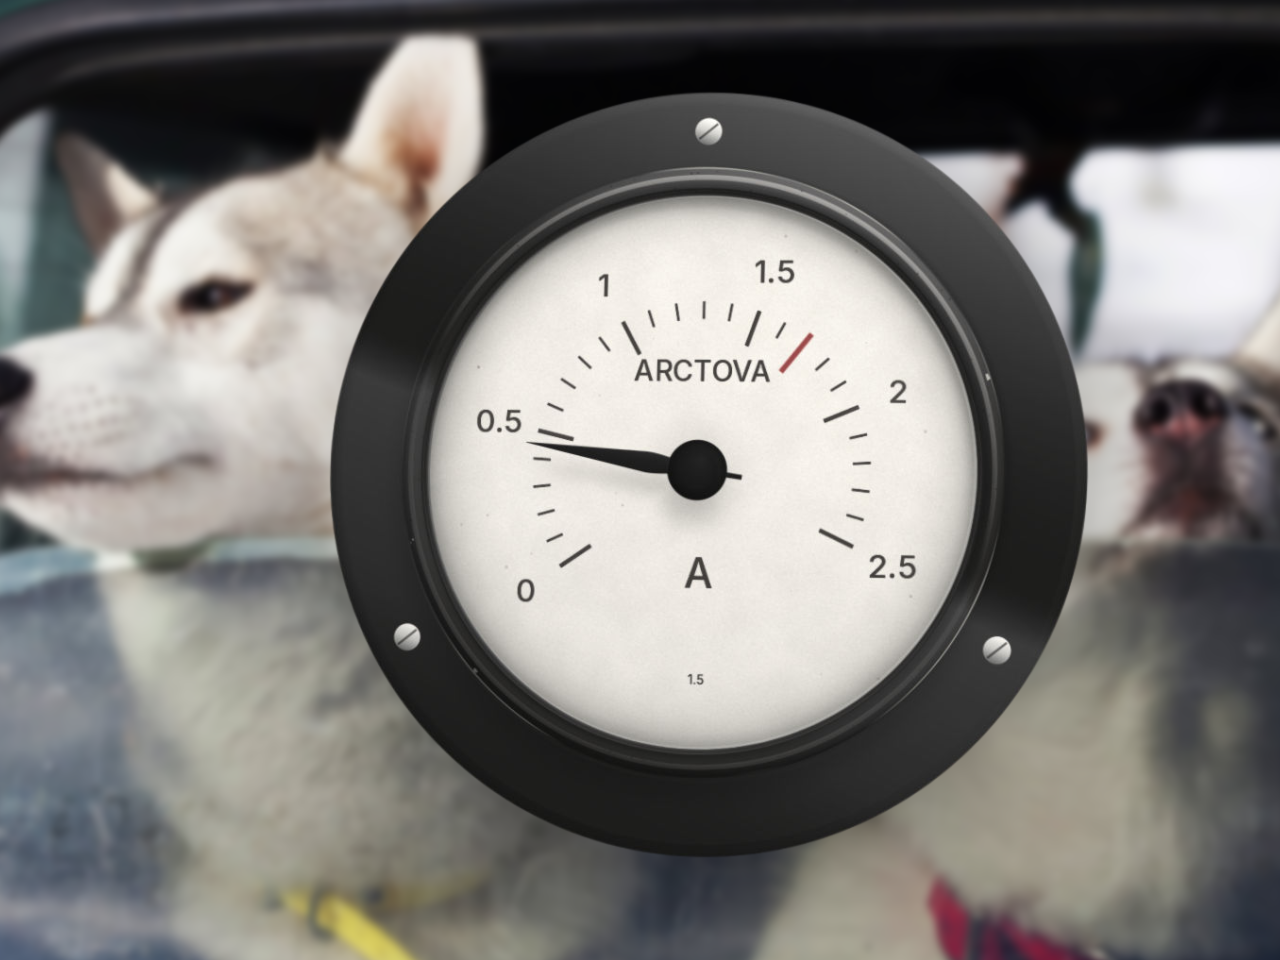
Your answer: **0.45** A
